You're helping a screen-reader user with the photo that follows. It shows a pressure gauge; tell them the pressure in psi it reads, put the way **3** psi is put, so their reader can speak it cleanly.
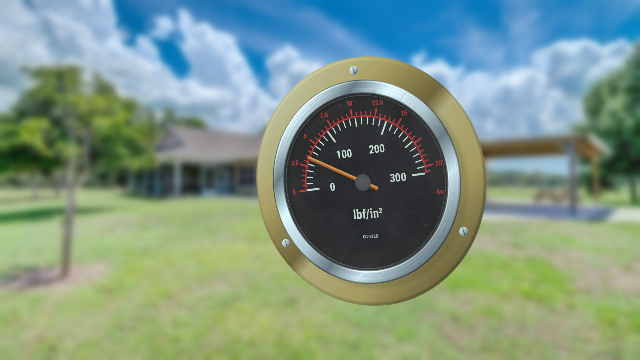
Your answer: **50** psi
